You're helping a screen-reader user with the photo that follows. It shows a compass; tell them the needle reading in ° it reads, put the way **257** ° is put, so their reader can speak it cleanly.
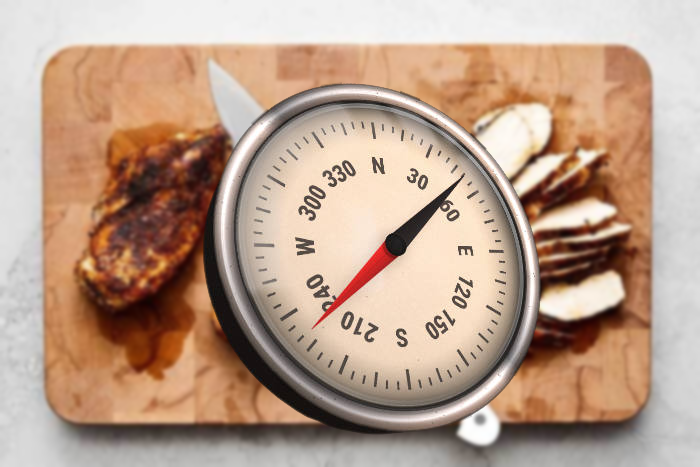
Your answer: **230** °
